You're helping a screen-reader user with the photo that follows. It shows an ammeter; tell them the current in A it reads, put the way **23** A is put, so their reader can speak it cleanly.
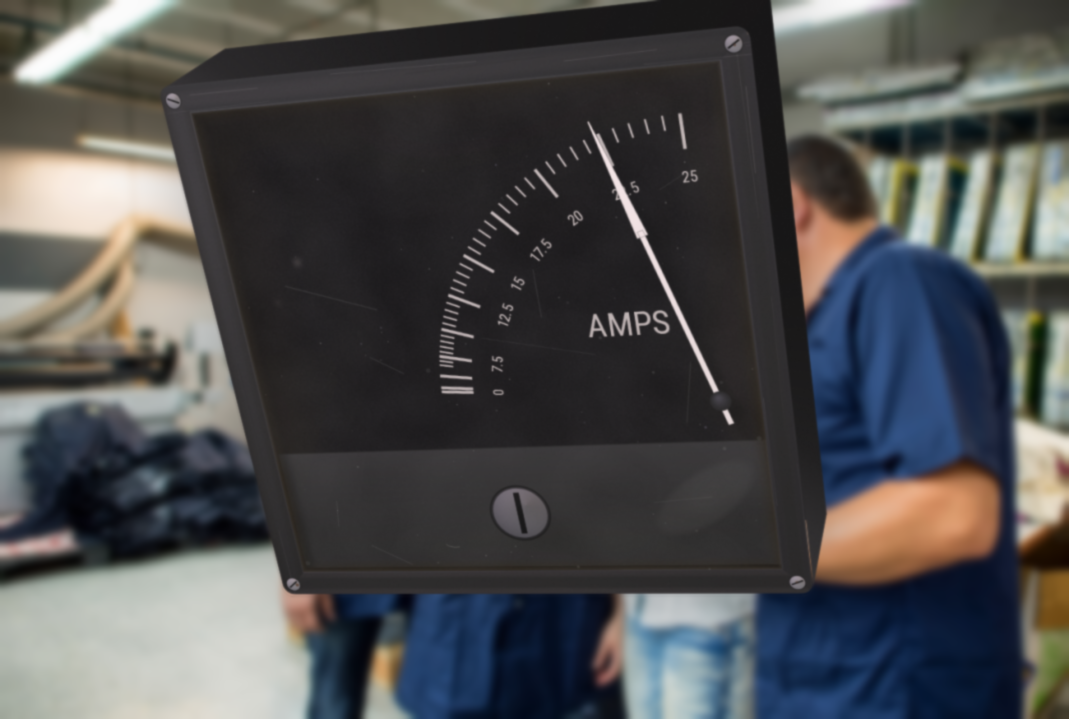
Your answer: **22.5** A
